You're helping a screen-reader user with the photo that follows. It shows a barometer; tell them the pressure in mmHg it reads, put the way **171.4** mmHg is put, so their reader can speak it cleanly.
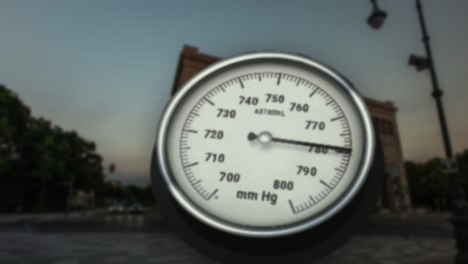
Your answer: **780** mmHg
